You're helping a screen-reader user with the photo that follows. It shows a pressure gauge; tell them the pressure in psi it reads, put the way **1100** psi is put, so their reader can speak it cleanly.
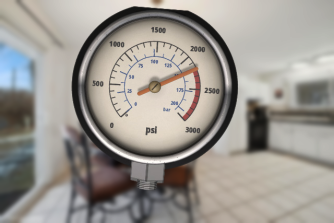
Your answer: **2200** psi
